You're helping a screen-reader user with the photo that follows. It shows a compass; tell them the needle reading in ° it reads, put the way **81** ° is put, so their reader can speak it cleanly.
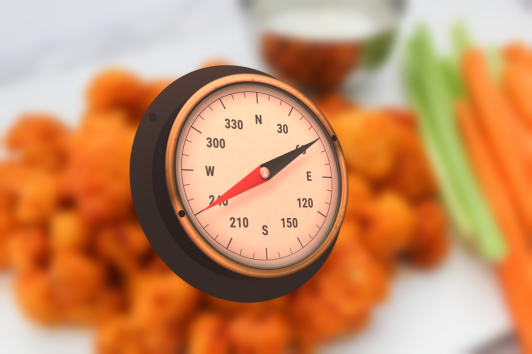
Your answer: **240** °
